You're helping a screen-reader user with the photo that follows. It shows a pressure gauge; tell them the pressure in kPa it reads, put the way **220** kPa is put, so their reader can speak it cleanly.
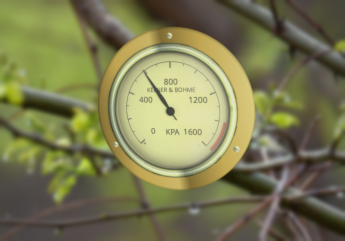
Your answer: **600** kPa
